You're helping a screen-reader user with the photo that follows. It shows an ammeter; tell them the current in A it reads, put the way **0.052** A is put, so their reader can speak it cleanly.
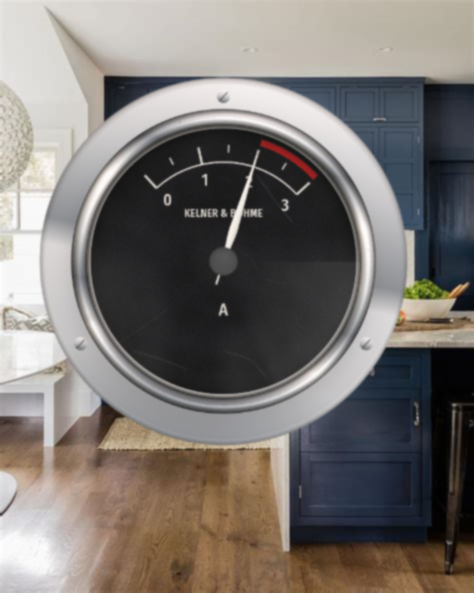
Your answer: **2** A
